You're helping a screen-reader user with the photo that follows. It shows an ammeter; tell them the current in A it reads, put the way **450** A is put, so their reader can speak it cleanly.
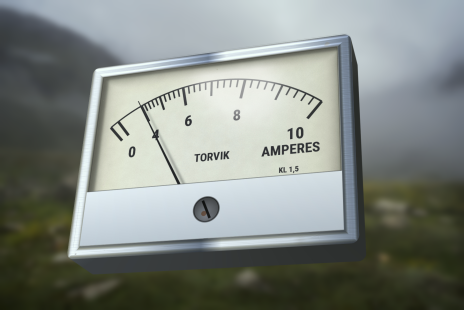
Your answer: **4** A
